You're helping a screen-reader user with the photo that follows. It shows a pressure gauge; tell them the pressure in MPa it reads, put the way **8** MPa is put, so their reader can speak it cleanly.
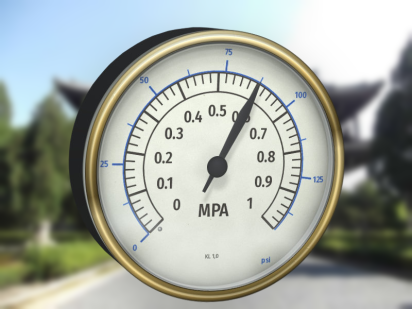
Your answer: **0.6** MPa
